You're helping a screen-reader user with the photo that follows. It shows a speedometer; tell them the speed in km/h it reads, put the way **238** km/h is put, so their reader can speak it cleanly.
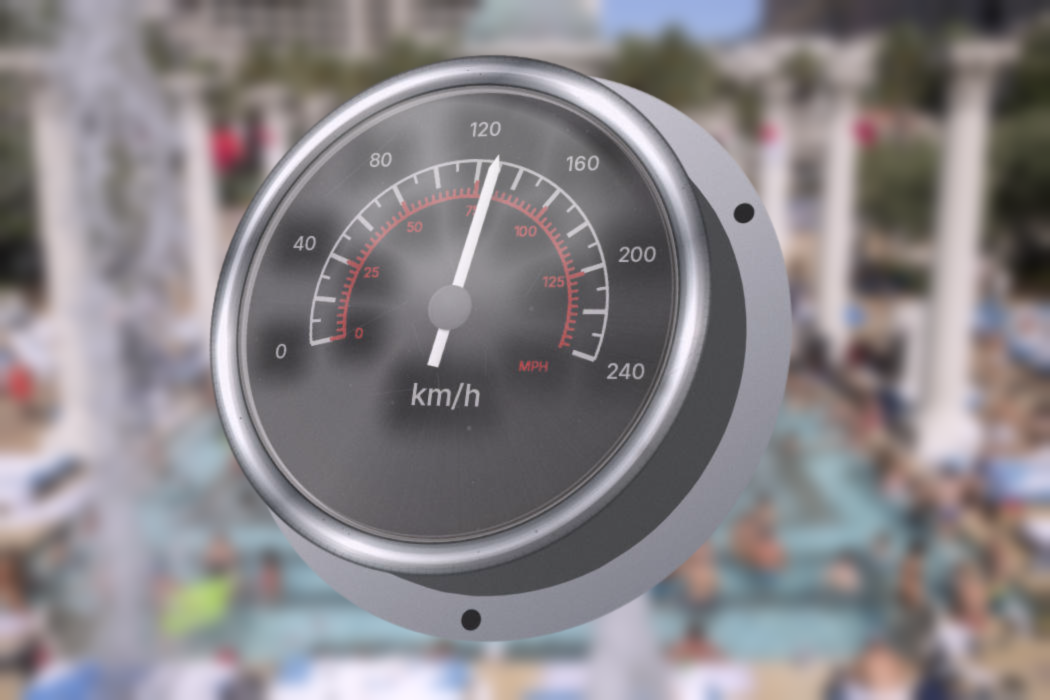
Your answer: **130** km/h
